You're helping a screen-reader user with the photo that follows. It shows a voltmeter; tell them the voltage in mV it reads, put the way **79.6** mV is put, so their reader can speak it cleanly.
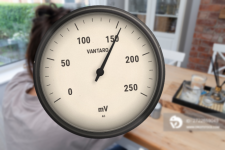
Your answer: **155** mV
